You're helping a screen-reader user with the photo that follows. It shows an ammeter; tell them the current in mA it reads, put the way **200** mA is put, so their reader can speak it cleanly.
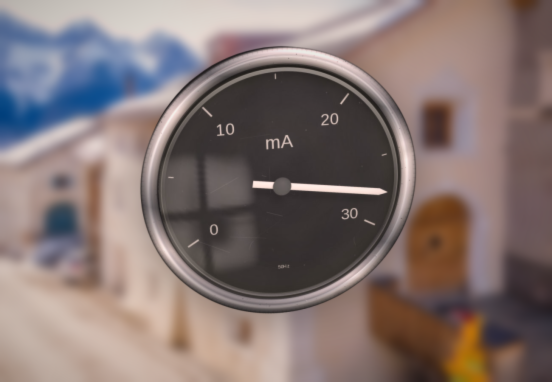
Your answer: **27.5** mA
